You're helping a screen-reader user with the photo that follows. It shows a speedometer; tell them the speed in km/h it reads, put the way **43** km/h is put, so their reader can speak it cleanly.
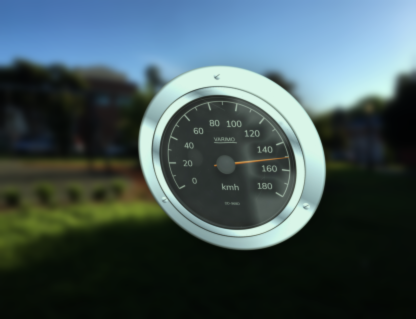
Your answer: **150** km/h
